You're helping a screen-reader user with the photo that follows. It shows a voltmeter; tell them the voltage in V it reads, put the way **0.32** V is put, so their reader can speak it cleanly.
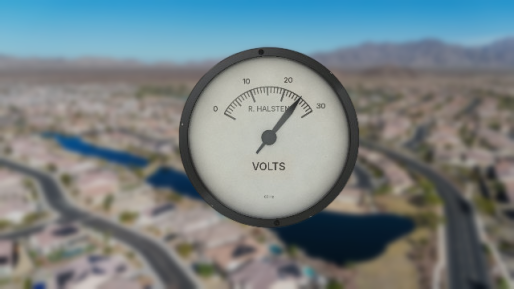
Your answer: **25** V
